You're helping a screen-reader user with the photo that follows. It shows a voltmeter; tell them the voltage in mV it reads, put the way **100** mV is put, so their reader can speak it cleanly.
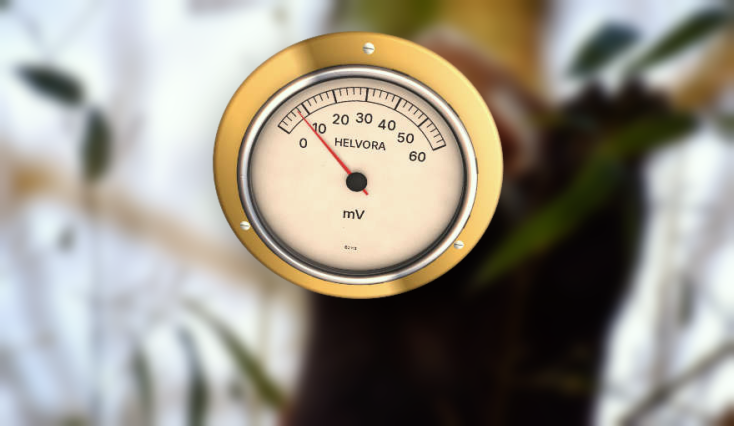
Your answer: **8** mV
